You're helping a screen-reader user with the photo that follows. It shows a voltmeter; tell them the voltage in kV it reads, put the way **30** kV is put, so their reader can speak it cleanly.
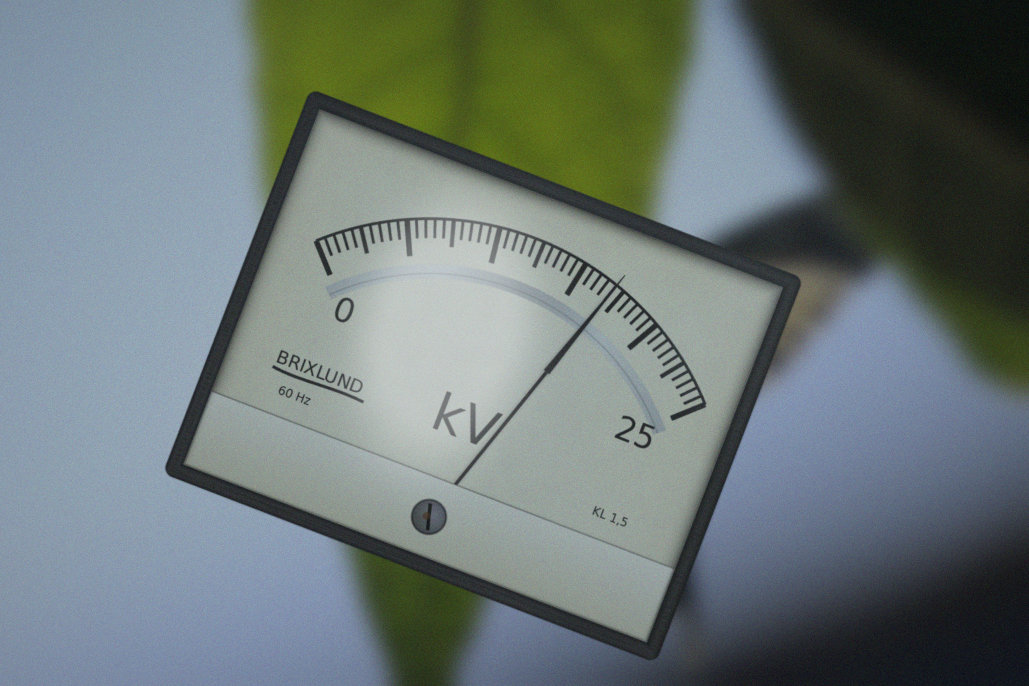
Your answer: **17** kV
